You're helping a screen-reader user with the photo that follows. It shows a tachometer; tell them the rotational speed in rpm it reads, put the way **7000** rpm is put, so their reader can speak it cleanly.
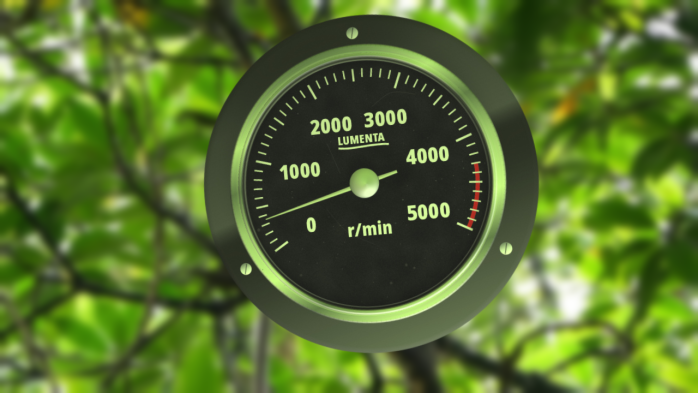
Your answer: **350** rpm
